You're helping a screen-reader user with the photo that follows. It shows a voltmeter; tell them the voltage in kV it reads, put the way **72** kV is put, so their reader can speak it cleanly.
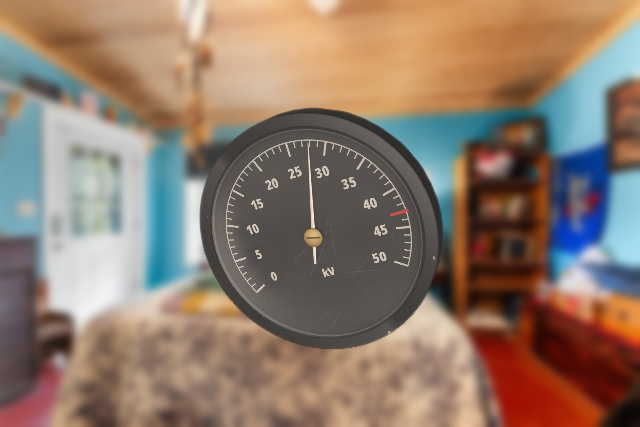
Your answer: **28** kV
